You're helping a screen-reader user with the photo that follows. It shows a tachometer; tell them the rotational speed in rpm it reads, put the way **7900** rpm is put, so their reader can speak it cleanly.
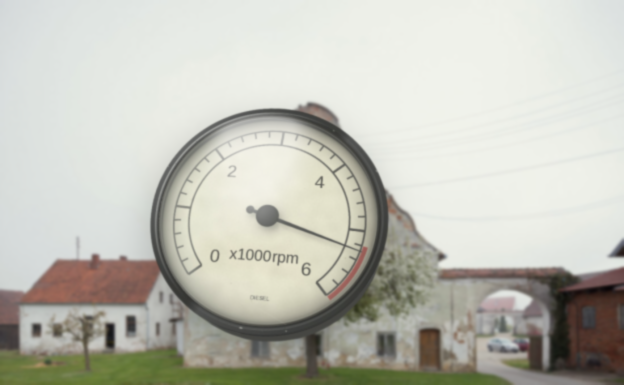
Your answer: **5300** rpm
